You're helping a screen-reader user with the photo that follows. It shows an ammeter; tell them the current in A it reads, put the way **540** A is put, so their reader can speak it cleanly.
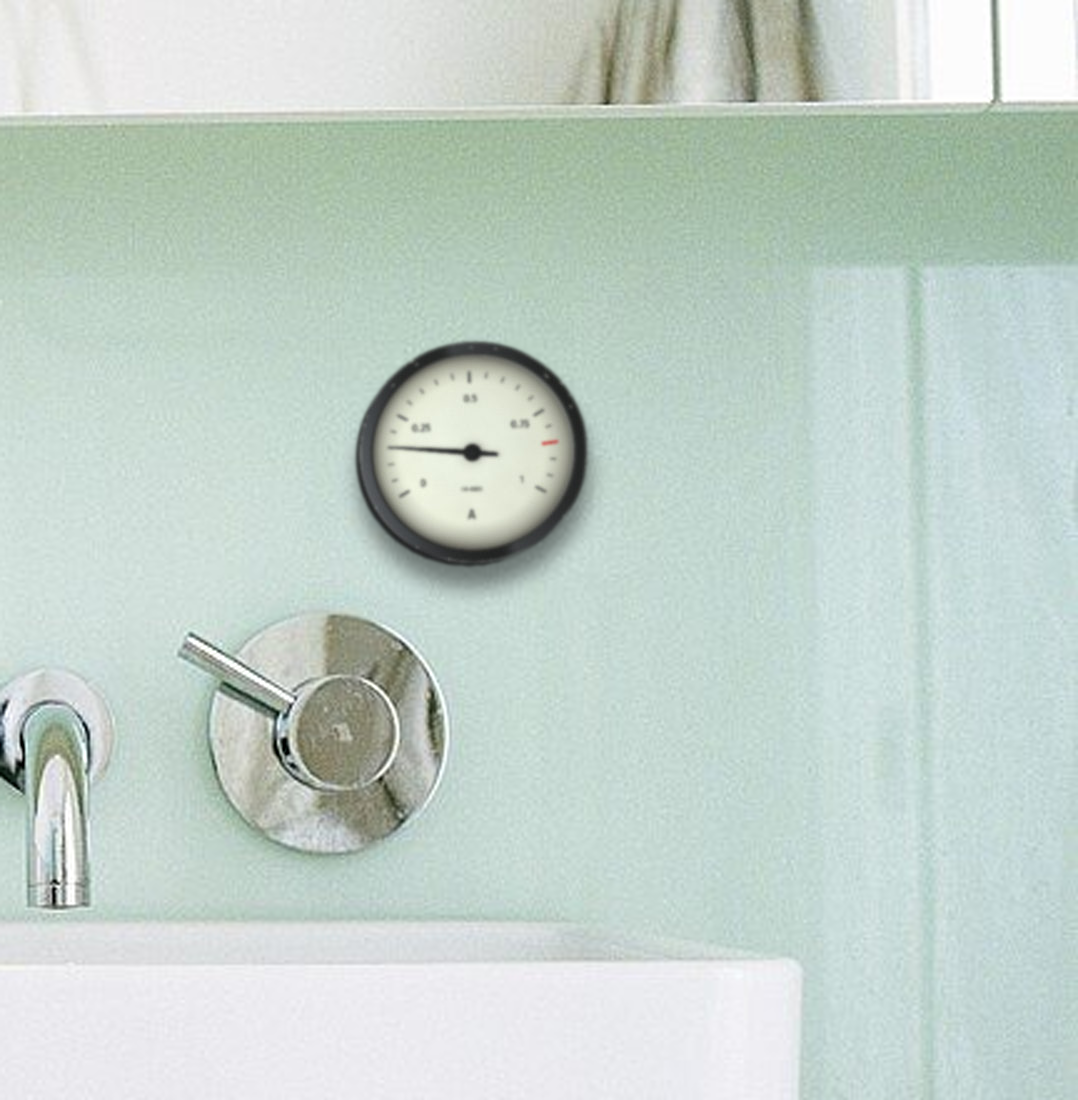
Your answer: **0.15** A
